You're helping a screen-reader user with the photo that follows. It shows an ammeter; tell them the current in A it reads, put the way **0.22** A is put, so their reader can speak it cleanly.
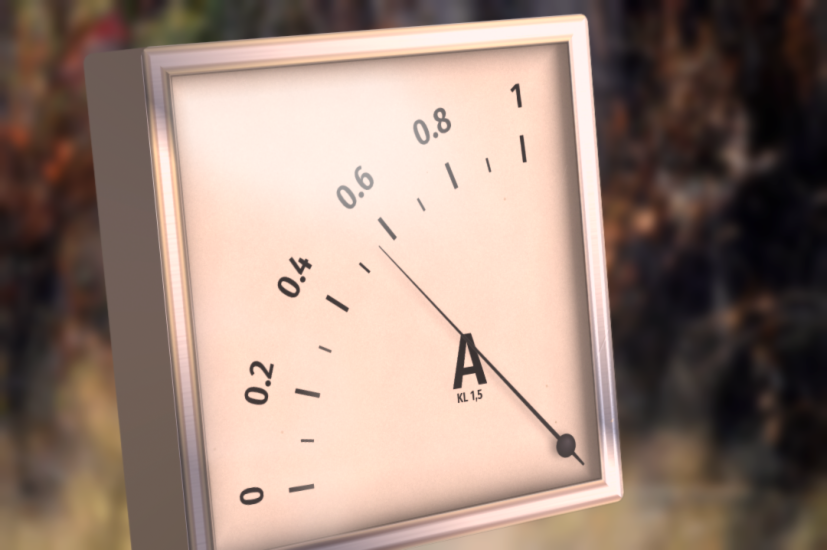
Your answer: **0.55** A
